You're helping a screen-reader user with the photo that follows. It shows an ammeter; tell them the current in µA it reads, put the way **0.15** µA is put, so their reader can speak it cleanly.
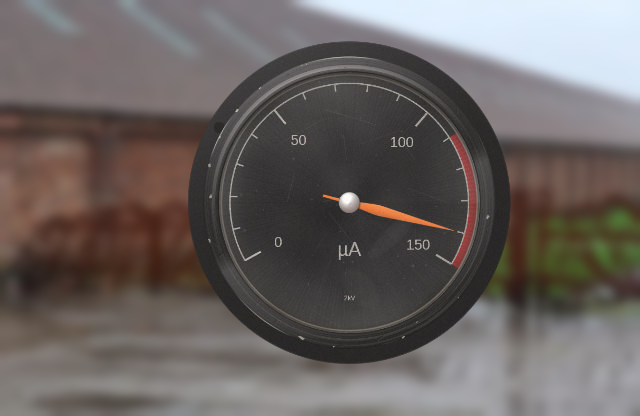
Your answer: **140** µA
